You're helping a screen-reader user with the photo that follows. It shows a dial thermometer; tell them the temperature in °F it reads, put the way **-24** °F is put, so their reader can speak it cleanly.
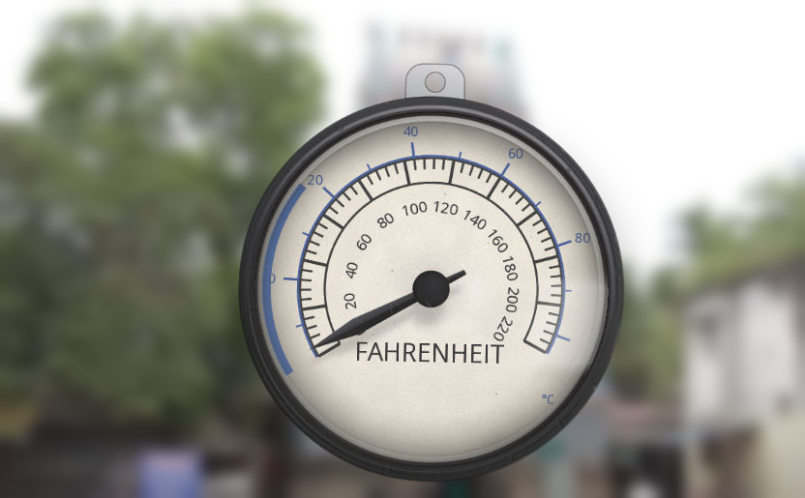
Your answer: **4** °F
